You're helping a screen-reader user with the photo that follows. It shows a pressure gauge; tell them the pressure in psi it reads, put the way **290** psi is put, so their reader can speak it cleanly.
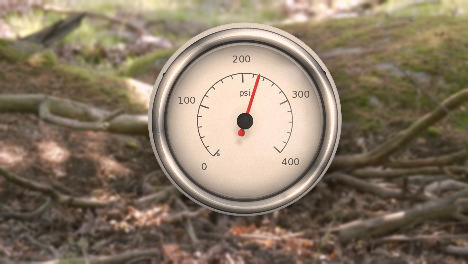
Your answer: **230** psi
